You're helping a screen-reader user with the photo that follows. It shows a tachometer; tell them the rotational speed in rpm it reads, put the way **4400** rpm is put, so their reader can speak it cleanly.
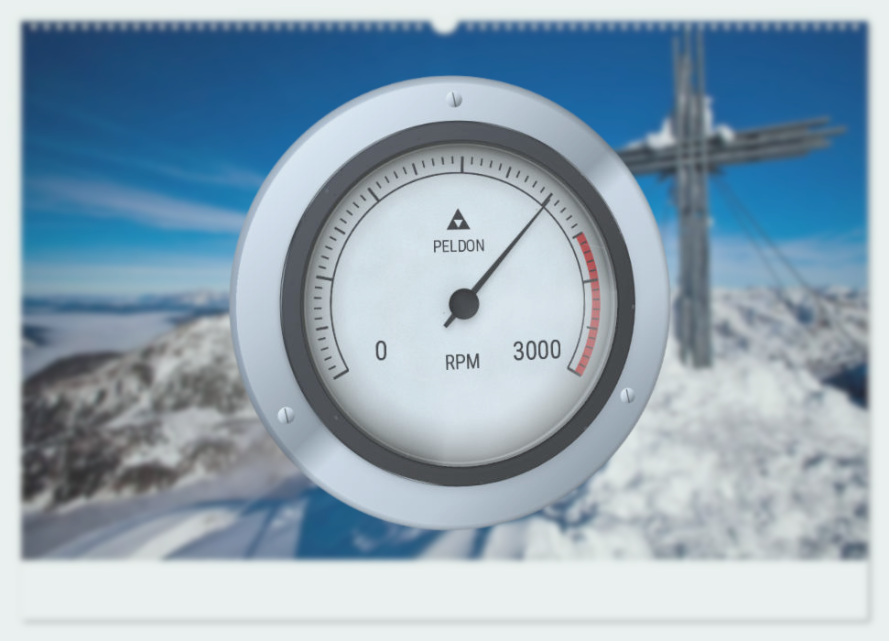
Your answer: **2000** rpm
